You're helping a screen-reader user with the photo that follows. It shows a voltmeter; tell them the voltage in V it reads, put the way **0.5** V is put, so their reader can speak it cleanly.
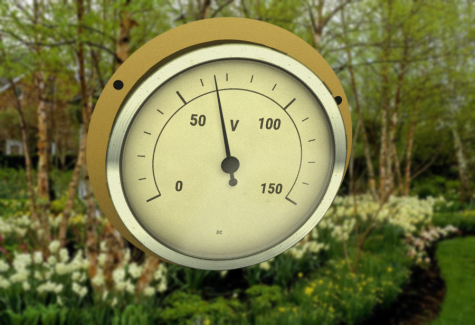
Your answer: **65** V
